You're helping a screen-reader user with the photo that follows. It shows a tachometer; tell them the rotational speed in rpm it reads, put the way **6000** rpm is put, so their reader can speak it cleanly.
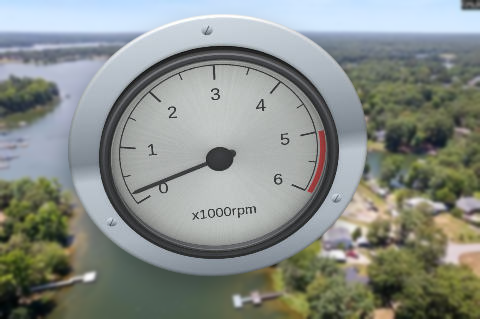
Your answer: **250** rpm
